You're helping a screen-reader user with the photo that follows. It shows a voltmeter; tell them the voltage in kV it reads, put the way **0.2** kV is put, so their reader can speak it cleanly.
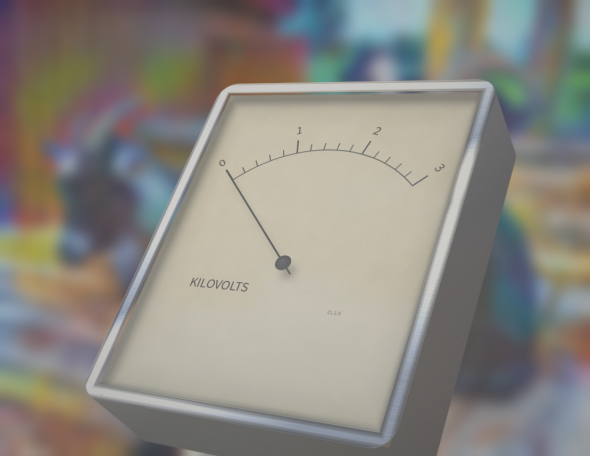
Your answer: **0** kV
